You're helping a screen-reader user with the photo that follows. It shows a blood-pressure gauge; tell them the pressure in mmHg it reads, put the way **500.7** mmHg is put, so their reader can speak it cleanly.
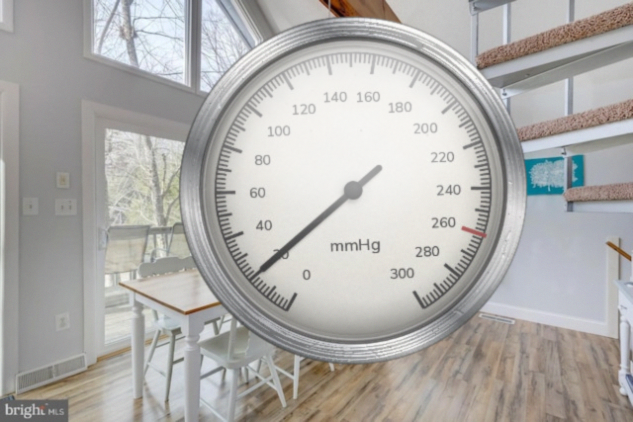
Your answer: **20** mmHg
